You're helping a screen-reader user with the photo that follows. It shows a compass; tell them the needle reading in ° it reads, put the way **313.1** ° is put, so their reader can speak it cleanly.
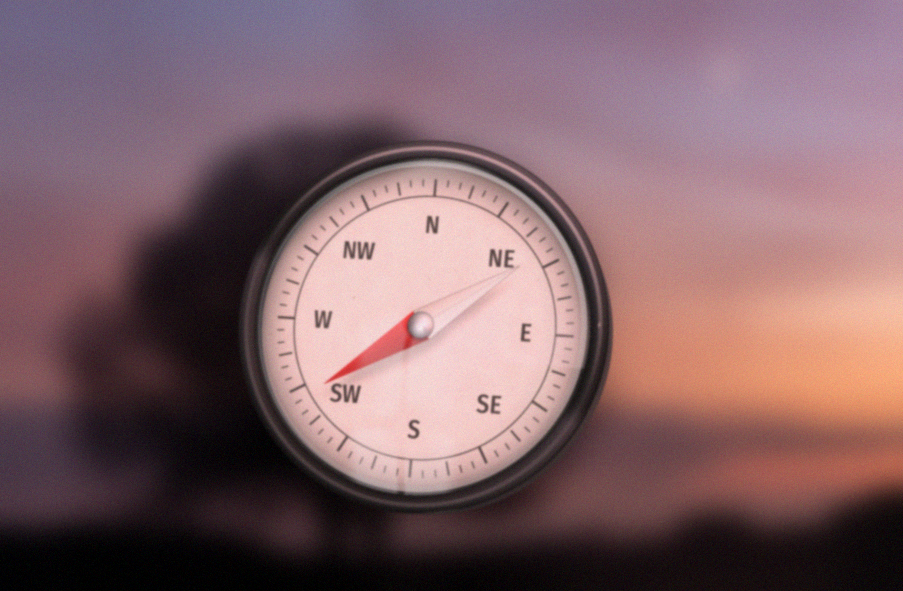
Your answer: **235** °
